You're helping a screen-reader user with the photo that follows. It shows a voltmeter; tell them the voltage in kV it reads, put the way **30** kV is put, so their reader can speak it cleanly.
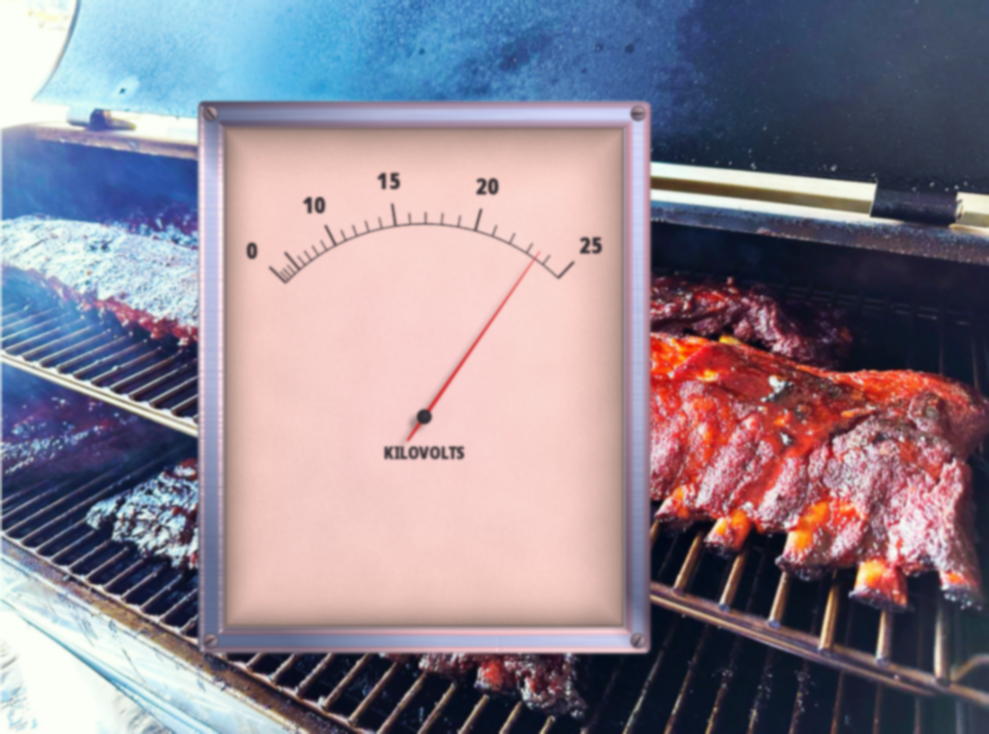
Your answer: **23.5** kV
